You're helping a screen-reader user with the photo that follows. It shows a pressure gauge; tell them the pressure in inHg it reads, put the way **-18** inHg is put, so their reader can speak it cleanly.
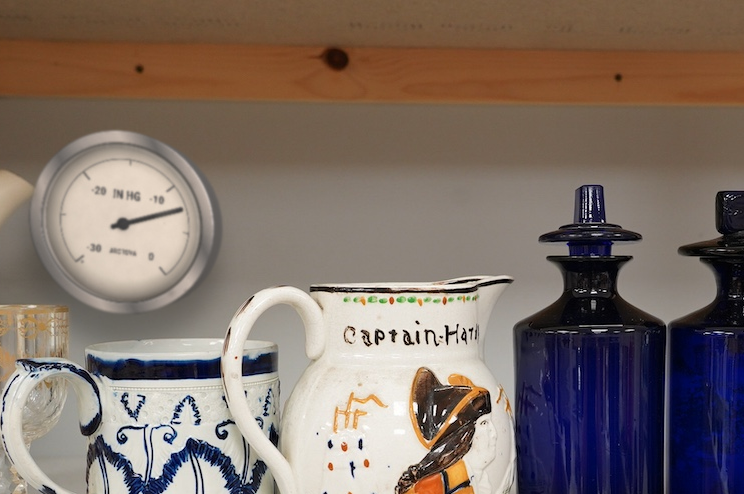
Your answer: **-7.5** inHg
